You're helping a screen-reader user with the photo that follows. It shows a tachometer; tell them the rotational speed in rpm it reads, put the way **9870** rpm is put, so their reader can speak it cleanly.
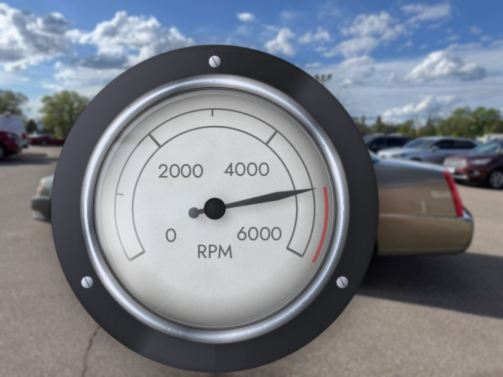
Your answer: **5000** rpm
